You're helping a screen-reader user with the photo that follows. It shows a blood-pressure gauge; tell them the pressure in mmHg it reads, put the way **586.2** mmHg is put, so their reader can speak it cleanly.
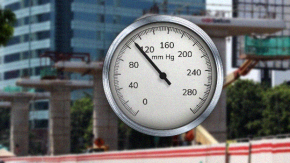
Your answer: **110** mmHg
